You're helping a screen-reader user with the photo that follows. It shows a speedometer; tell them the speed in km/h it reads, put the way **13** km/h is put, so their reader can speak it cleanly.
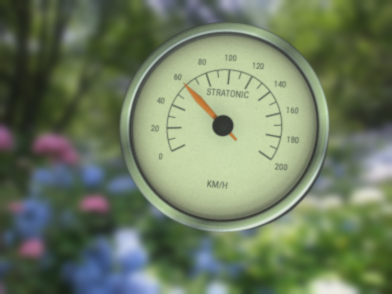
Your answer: **60** km/h
